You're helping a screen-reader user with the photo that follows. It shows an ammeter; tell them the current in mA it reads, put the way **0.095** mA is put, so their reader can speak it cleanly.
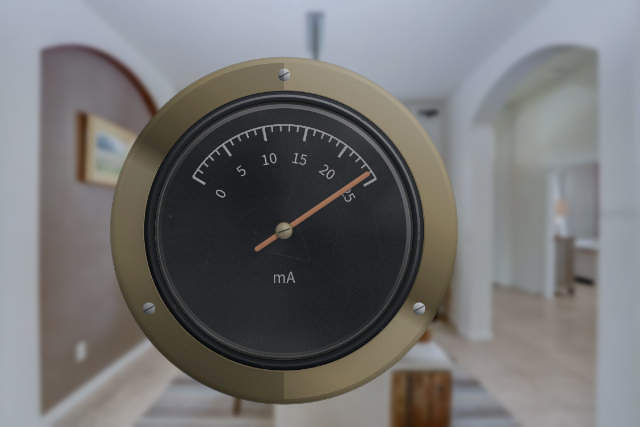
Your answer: **24** mA
